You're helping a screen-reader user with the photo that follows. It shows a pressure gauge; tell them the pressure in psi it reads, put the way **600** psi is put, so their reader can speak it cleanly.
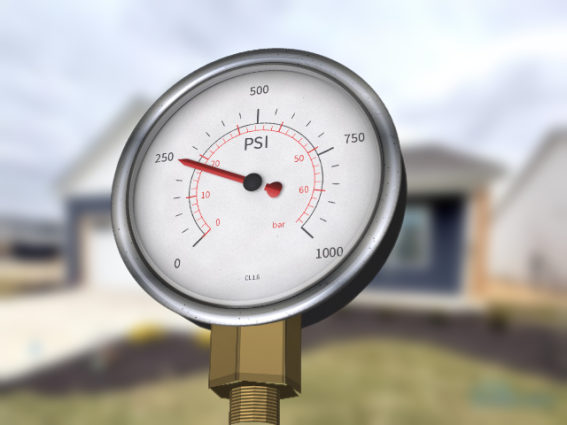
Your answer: **250** psi
